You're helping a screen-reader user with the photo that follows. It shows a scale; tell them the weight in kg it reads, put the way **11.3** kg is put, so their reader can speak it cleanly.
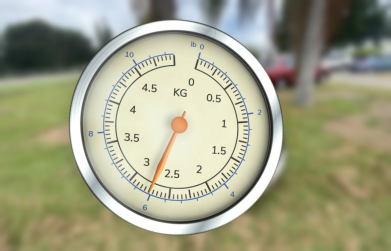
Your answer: **2.75** kg
